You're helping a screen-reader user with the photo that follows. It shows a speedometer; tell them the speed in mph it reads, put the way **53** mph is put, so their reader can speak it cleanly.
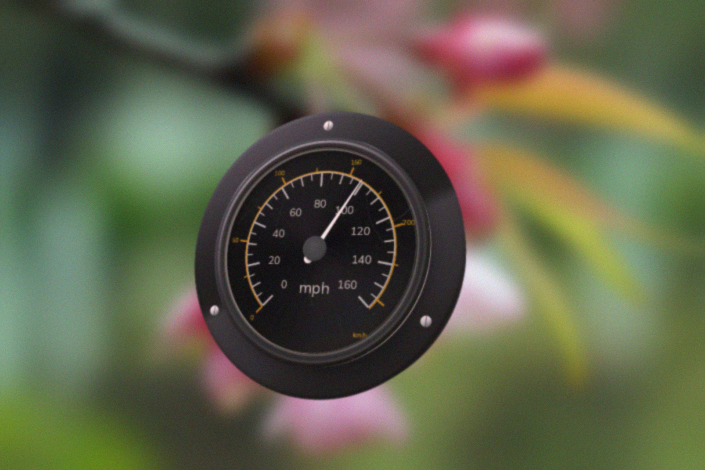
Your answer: **100** mph
